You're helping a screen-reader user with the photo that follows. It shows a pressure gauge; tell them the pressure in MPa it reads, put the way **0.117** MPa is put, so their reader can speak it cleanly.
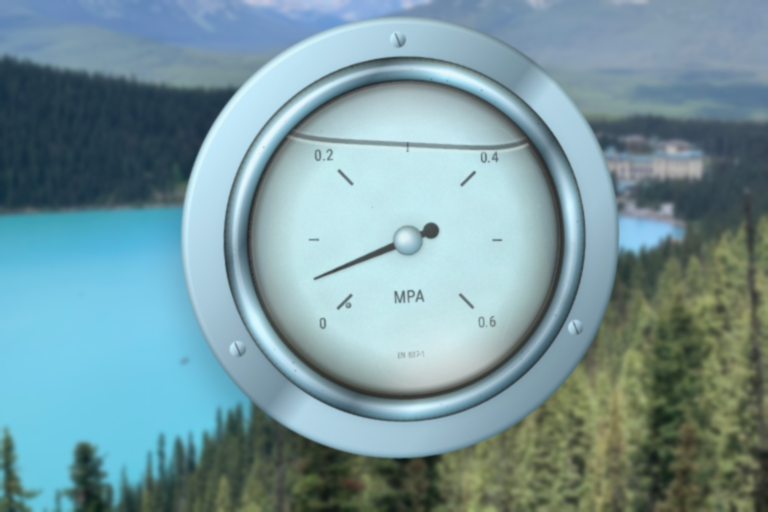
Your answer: **0.05** MPa
